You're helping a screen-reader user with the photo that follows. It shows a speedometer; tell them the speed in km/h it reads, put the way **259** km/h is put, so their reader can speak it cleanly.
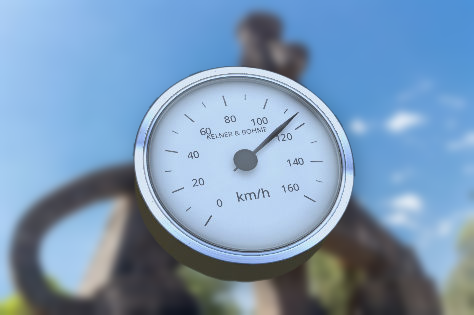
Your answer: **115** km/h
